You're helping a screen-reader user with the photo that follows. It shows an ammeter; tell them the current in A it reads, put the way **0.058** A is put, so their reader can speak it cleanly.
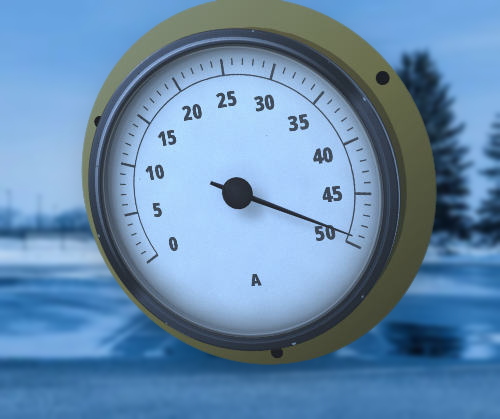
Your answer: **49** A
